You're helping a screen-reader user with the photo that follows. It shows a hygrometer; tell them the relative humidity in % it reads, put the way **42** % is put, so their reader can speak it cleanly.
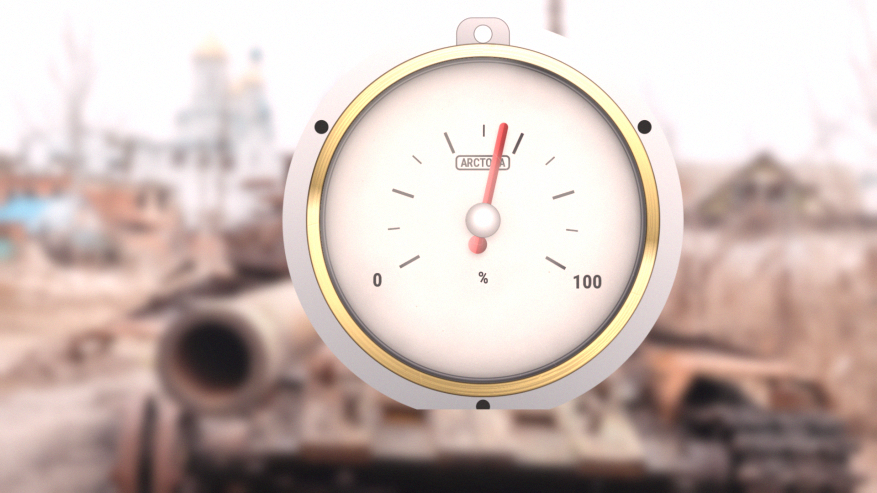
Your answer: **55** %
